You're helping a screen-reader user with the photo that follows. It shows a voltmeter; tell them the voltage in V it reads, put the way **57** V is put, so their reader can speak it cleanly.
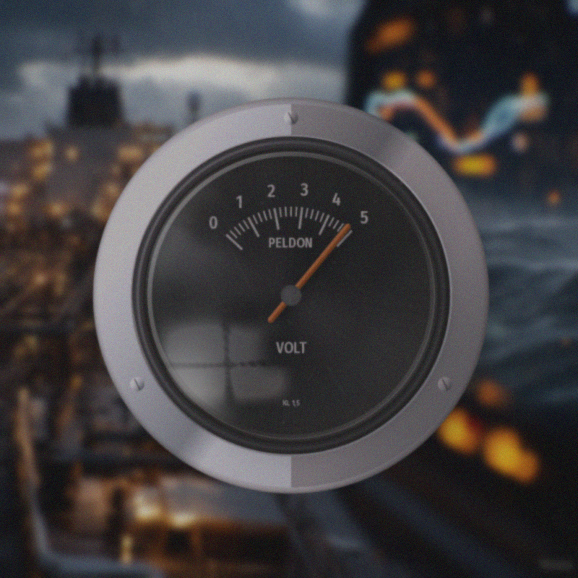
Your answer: **4.8** V
